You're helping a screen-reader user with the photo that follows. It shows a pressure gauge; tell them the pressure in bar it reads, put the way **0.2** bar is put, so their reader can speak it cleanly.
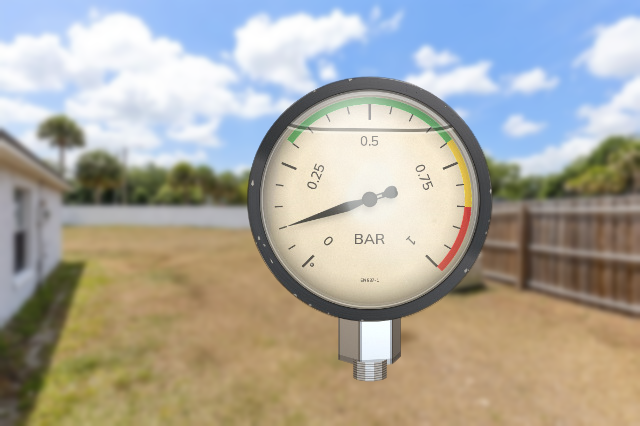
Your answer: **0.1** bar
